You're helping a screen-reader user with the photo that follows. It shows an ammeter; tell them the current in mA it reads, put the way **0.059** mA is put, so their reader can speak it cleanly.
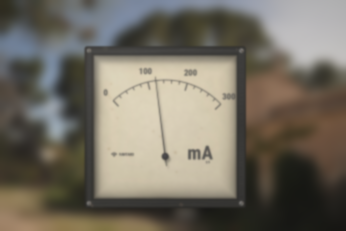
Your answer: **120** mA
